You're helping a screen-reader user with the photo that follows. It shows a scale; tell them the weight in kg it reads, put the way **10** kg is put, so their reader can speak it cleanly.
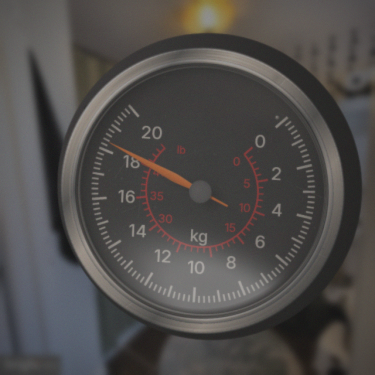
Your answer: **18.4** kg
